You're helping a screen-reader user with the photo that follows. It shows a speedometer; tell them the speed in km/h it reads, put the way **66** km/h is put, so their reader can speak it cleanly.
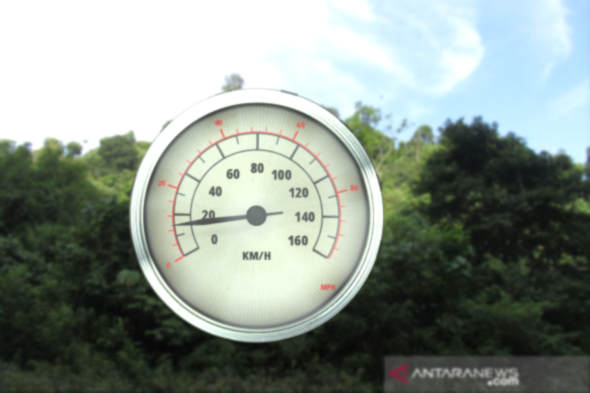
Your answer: **15** km/h
